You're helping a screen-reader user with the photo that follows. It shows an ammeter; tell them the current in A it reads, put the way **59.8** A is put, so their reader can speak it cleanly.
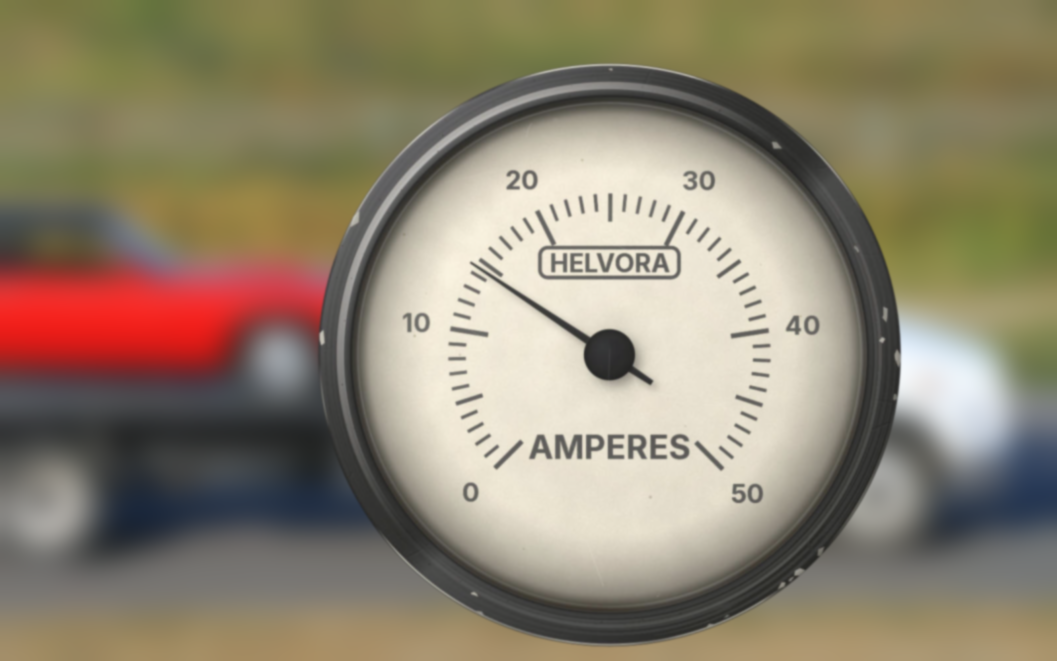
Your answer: **14.5** A
